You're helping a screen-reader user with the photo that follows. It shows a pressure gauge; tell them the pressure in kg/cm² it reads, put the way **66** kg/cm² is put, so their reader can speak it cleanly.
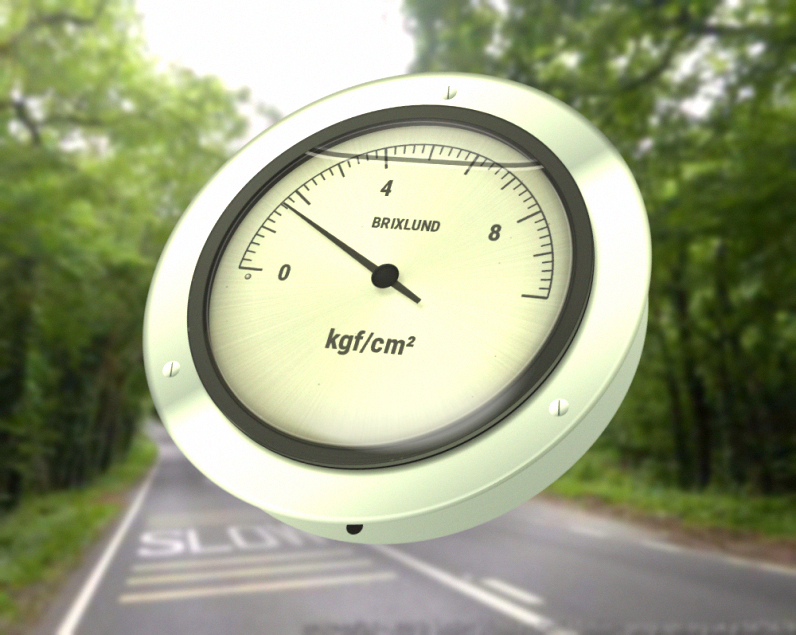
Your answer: **1.6** kg/cm²
